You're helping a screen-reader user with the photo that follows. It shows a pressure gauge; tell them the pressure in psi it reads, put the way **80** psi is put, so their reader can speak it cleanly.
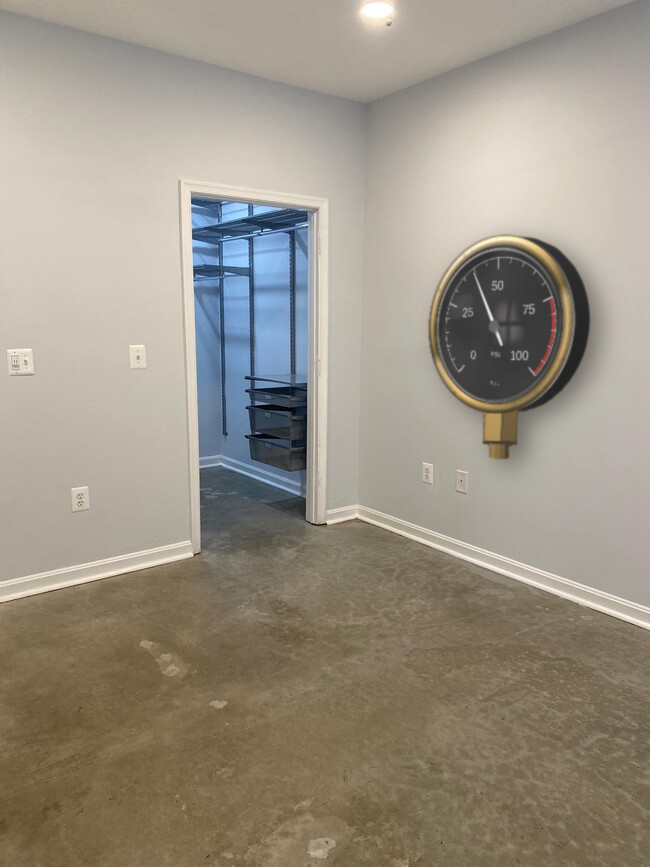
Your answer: **40** psi
